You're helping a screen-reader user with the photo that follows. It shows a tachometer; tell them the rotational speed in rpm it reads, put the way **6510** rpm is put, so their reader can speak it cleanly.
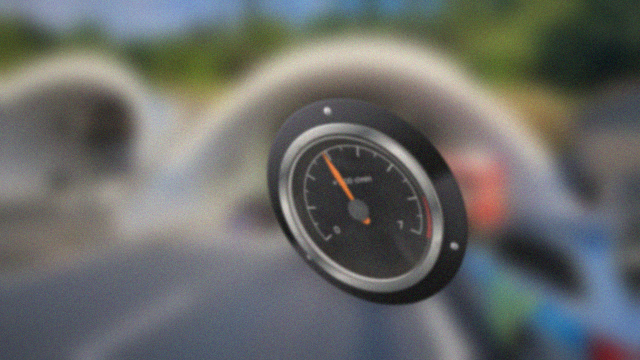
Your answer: **3000** rpm
